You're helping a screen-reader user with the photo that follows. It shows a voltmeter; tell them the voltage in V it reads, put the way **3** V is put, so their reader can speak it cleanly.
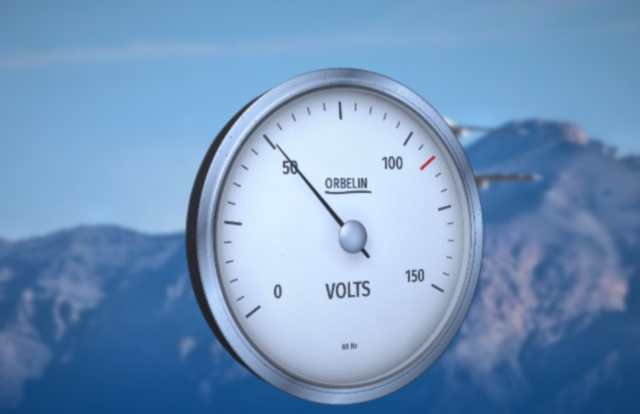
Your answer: **50** V
